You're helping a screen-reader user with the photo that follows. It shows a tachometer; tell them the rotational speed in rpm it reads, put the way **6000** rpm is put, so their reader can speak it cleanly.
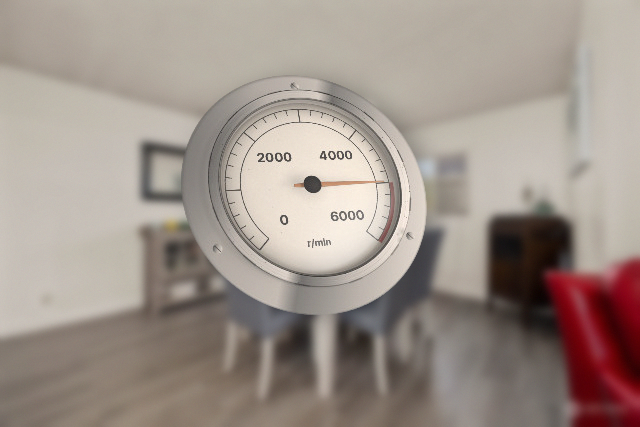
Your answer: **5000** rpm
